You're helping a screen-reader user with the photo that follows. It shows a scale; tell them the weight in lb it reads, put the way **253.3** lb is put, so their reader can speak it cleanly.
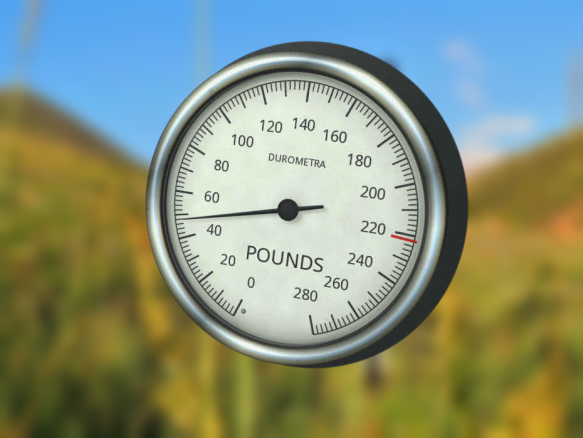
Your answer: **48** lb
